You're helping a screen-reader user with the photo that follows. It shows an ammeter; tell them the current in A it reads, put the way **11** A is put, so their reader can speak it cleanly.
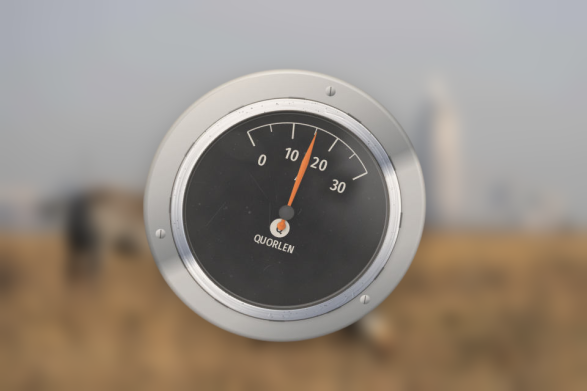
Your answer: **15** A
